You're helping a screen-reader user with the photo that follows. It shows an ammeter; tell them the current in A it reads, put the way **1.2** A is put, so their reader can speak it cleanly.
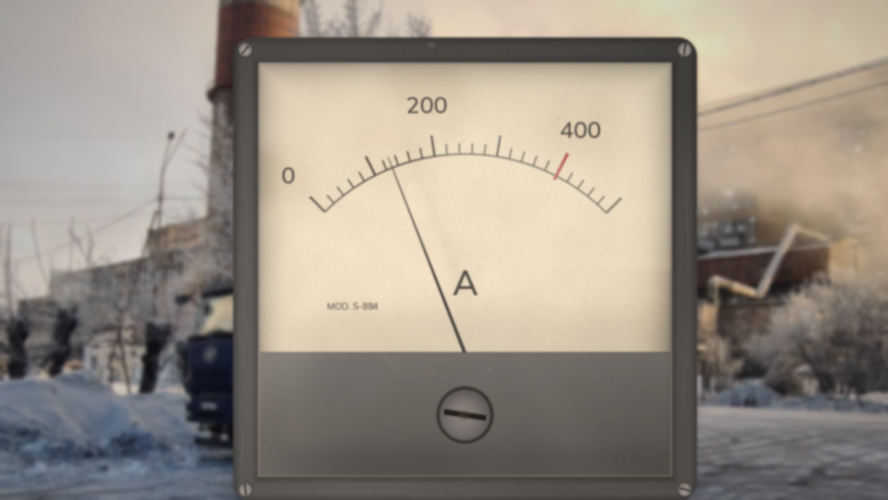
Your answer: **130** A
